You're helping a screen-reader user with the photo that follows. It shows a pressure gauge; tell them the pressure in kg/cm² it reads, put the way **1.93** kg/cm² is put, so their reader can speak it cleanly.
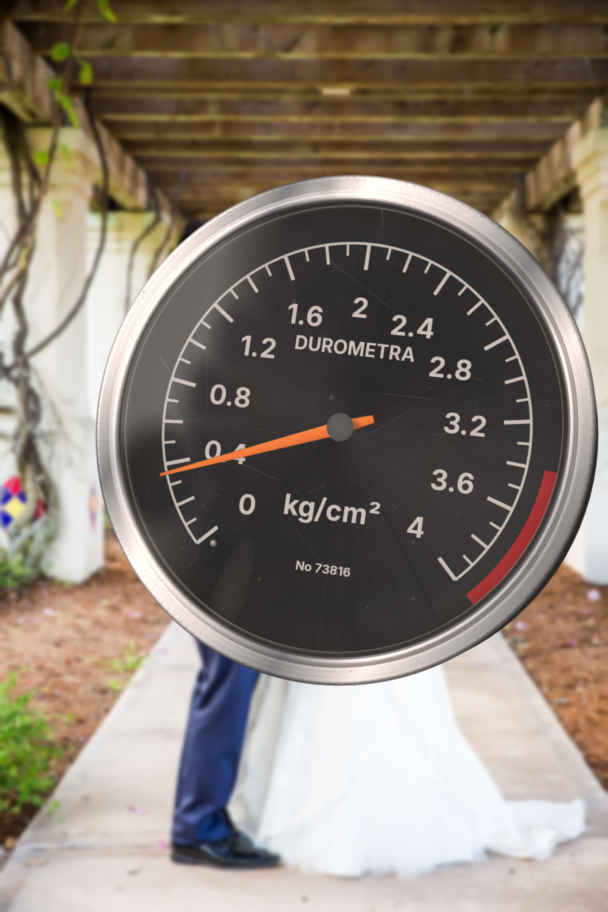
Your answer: **0.35** kg/cm²
